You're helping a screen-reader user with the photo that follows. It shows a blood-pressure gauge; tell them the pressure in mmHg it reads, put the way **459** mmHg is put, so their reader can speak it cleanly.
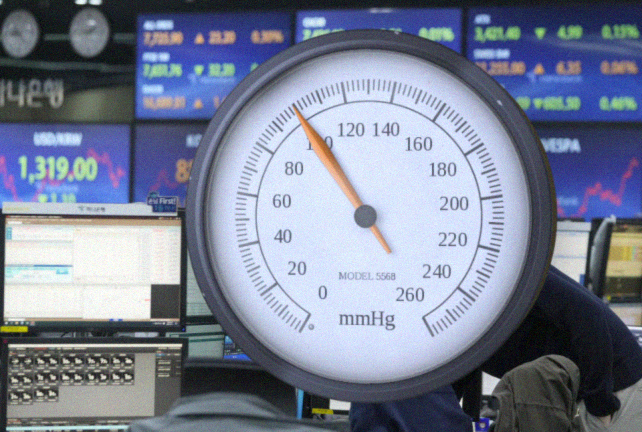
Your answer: **100** mmHg
